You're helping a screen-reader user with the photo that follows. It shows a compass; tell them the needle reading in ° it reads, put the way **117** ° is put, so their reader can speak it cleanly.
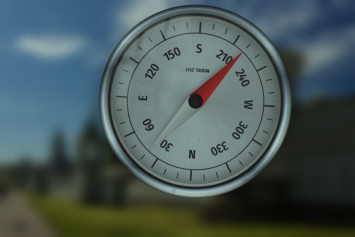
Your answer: **220** °
